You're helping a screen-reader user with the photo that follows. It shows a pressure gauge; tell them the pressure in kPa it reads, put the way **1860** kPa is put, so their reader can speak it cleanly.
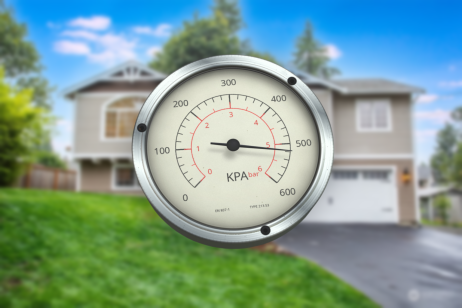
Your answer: **520** kPa
